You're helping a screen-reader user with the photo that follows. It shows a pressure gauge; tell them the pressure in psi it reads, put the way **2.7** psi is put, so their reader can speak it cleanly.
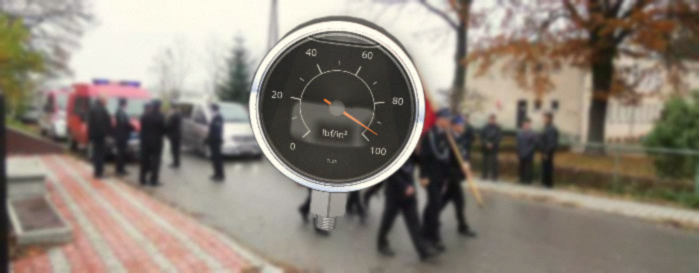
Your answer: **95** psi
